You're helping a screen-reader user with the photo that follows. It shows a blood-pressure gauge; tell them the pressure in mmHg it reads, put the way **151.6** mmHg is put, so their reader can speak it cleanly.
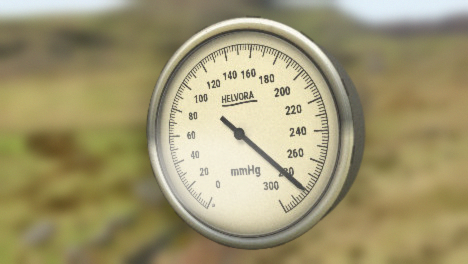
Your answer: **280** mmHg
